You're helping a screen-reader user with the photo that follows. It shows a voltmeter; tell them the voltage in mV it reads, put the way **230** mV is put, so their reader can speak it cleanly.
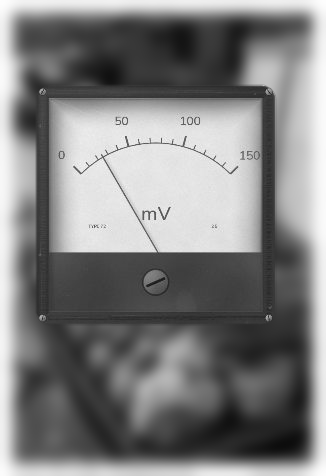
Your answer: **25** mV
